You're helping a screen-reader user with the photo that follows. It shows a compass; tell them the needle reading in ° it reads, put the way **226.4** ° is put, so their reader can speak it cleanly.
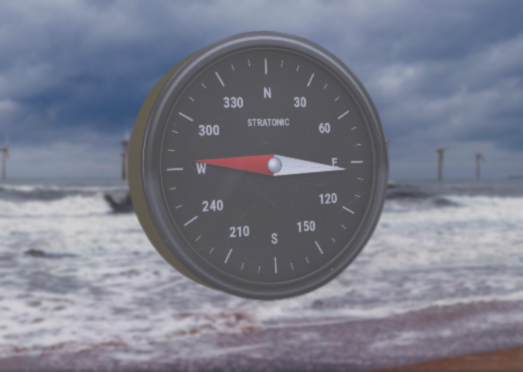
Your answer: **275** °
